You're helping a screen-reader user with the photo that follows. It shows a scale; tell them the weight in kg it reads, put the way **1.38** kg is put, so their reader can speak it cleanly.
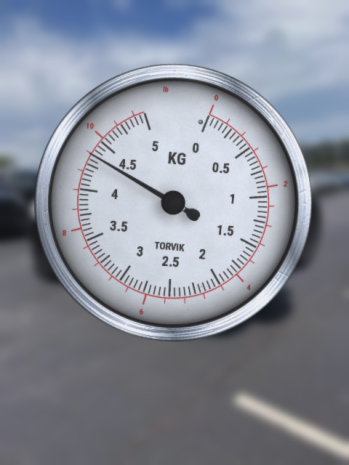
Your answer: **4.35** kg
